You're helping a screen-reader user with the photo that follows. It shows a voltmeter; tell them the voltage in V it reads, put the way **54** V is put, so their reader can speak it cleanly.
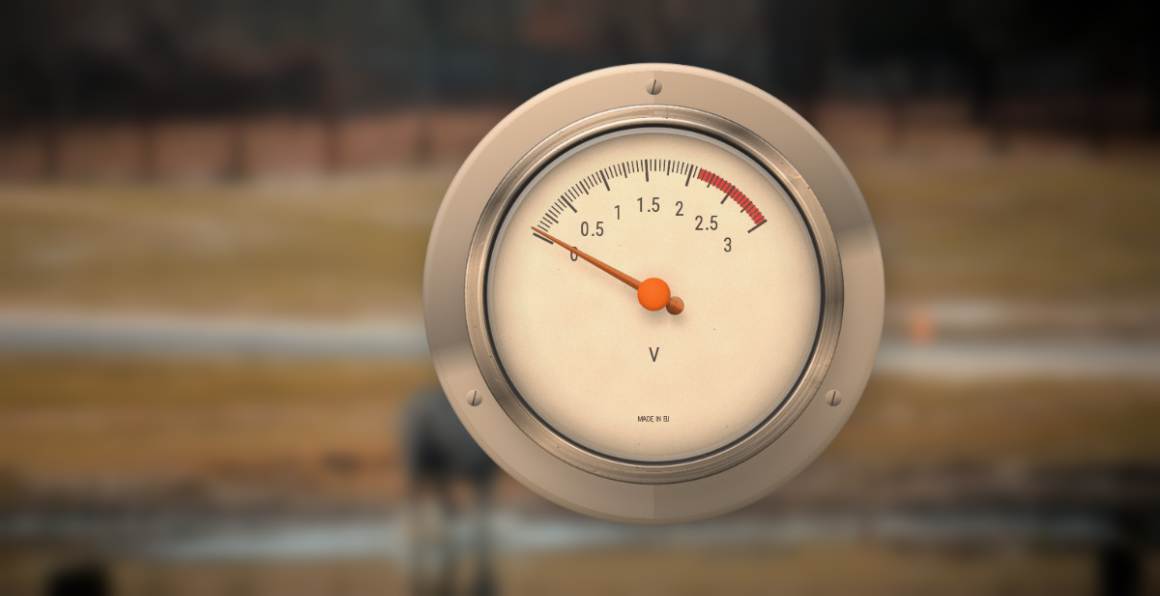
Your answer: **0.05** V
